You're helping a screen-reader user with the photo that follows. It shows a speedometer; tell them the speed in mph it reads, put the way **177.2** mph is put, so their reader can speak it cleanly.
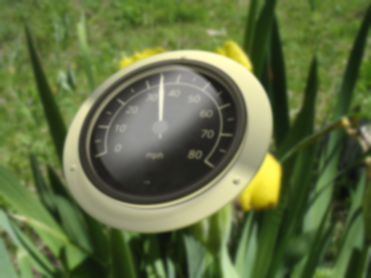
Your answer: **35** mph
